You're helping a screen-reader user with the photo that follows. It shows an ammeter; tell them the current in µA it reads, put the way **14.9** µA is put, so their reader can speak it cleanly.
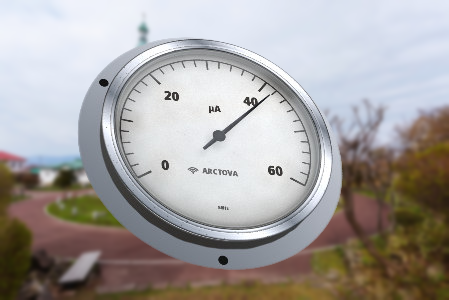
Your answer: **42** µA
